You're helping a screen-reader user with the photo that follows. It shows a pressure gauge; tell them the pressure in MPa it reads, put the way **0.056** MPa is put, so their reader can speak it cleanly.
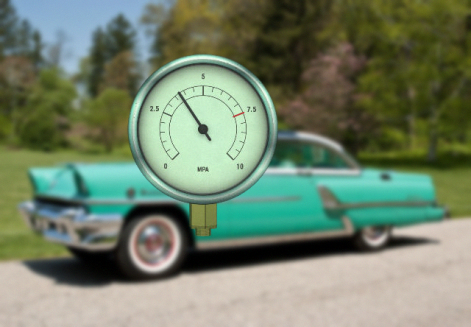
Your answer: **3.75** MPa
